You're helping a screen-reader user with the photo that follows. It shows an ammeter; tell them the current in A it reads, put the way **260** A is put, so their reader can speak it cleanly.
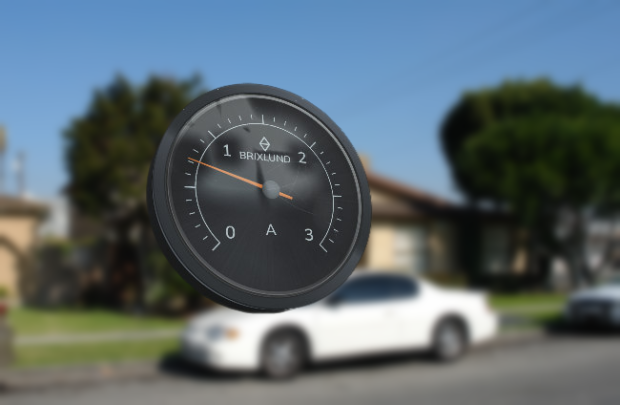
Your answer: **0.7** A
